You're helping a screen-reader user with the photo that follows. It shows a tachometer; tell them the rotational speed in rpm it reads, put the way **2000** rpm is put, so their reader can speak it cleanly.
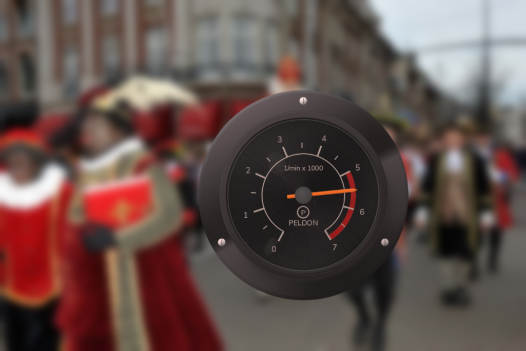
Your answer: **5500** rpm
